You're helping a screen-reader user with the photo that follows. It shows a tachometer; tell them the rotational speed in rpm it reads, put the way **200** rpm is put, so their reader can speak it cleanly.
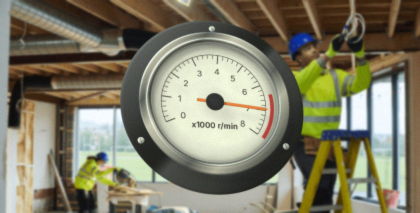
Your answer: **7000** rpm
